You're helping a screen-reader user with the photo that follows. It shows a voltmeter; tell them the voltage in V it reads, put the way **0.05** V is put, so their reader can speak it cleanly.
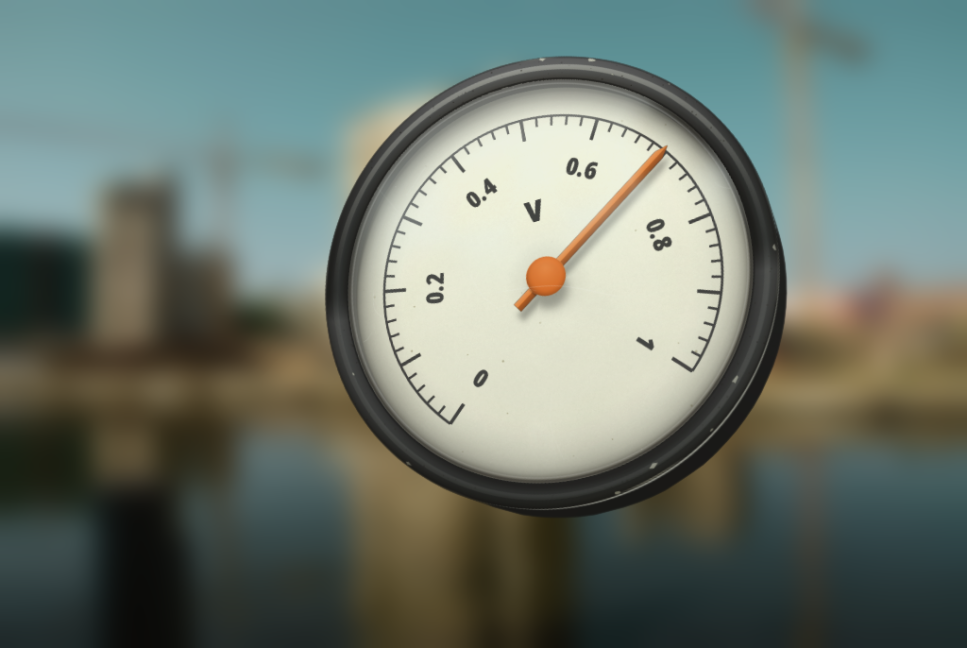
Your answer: **0.7** V
